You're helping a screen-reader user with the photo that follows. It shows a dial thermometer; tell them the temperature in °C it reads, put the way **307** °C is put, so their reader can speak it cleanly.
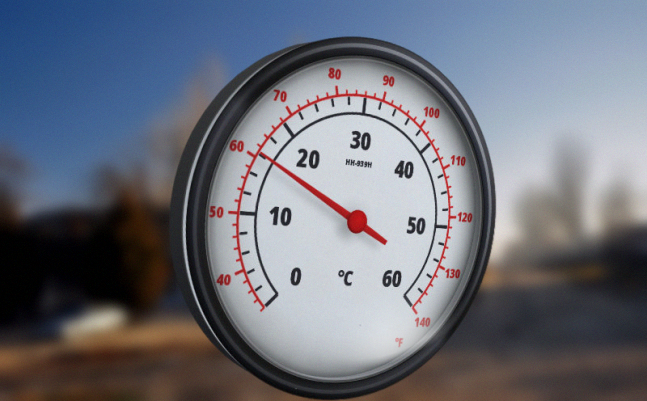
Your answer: **16** °C
